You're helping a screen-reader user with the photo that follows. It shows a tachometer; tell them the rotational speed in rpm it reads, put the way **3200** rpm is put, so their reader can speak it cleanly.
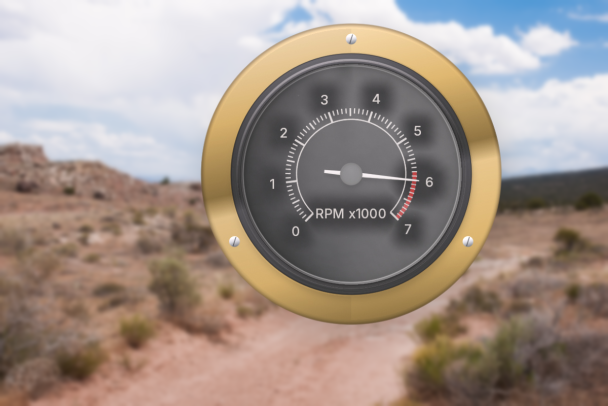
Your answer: **6000** rpm
